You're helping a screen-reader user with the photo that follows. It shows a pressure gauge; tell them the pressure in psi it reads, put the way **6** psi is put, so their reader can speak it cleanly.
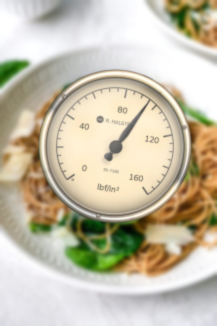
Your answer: **95** psi
